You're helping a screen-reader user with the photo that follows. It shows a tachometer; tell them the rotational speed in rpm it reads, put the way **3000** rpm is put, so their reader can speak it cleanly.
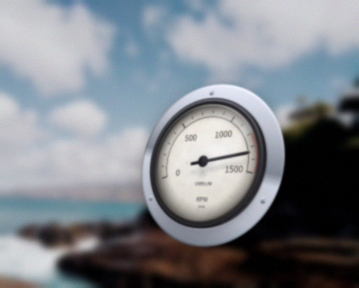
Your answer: **1350** rpm
